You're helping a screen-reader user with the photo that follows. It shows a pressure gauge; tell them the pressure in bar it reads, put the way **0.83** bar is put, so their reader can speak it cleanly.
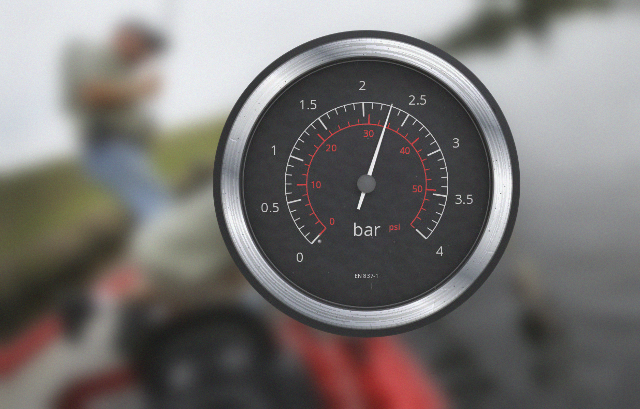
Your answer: **2.3** bar
